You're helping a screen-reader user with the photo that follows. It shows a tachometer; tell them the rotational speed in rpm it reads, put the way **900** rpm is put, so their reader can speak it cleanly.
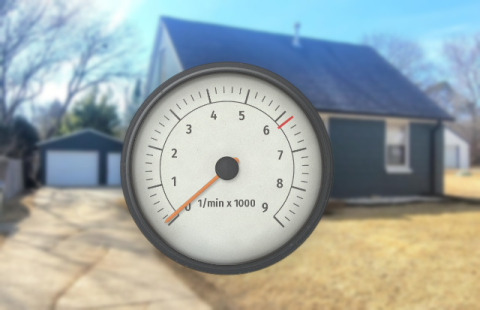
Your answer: **100** rpm
